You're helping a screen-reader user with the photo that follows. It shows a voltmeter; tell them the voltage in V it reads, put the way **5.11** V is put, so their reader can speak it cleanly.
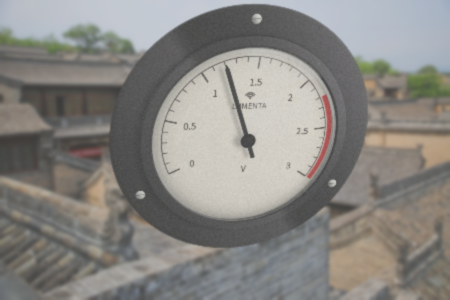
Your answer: **1.2** V
